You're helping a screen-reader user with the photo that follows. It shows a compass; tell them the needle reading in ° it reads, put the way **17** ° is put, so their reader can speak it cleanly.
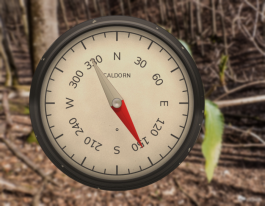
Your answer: **150** °
